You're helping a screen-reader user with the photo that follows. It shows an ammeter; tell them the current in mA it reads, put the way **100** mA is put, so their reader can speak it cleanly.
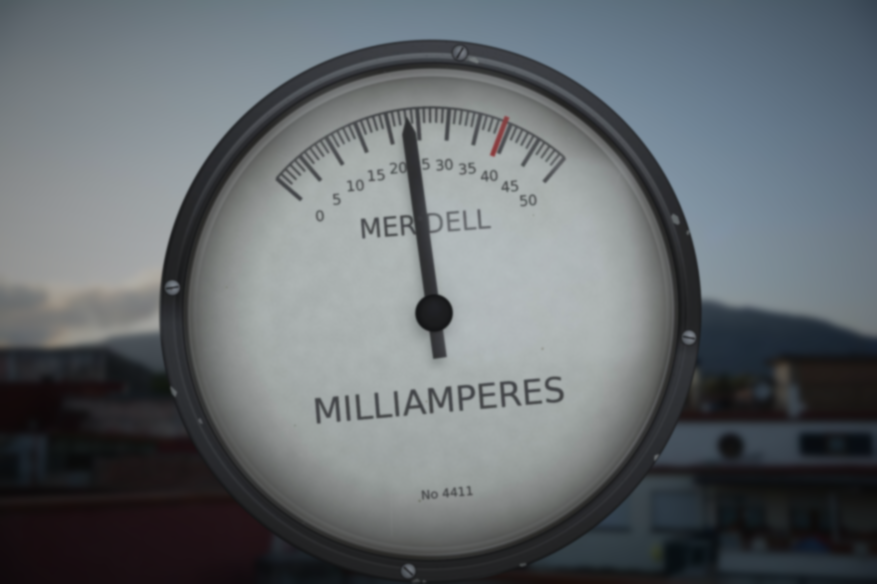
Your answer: **23** mA
